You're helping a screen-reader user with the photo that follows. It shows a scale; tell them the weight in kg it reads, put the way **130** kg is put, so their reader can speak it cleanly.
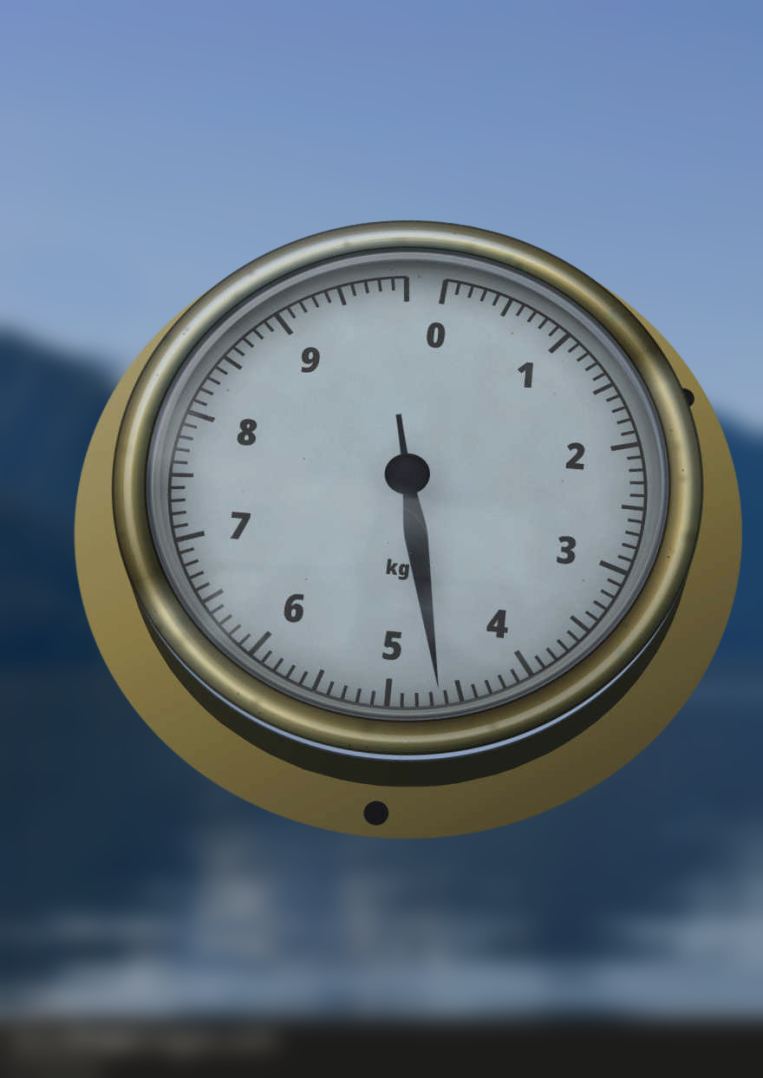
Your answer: **4.65** kg
